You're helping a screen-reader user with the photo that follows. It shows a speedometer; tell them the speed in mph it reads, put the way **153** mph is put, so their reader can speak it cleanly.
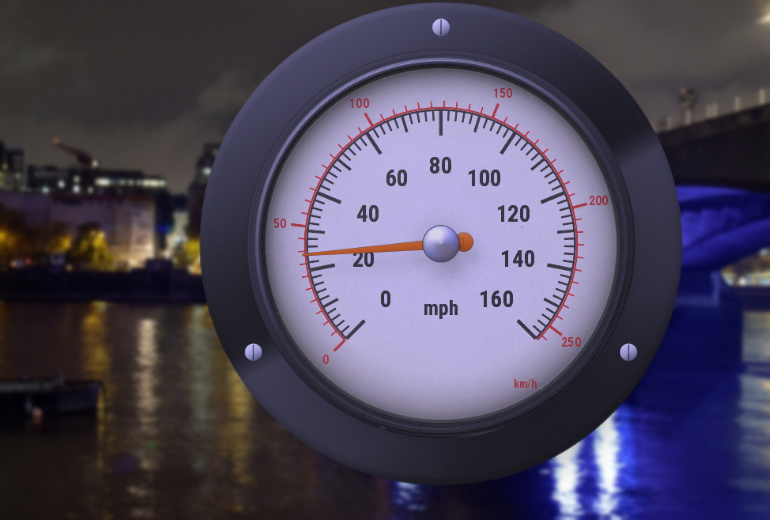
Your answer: **24** mph
